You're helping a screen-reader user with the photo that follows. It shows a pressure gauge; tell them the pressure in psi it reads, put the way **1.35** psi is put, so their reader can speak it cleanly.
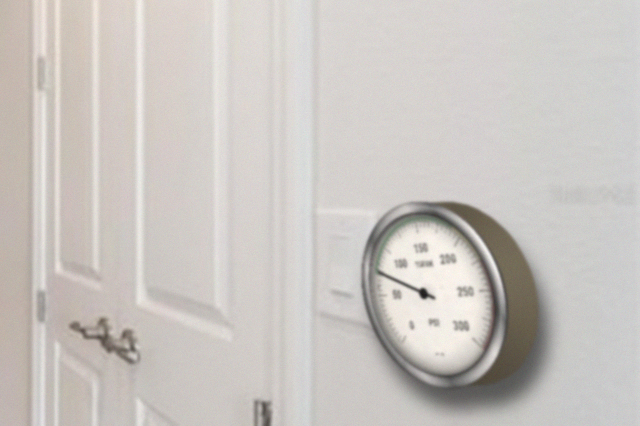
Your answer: **75** psi
